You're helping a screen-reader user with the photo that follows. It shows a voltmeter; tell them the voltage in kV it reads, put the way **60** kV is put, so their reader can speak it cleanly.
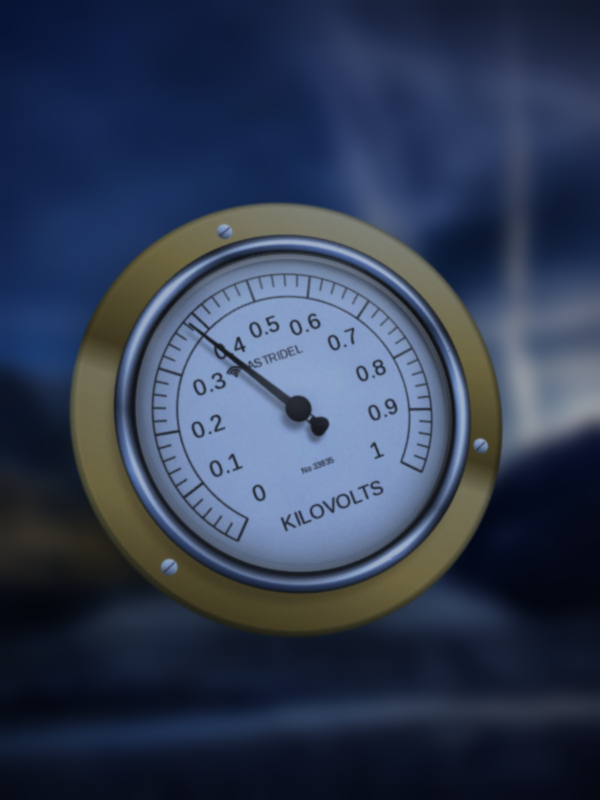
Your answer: **0.38** kV
